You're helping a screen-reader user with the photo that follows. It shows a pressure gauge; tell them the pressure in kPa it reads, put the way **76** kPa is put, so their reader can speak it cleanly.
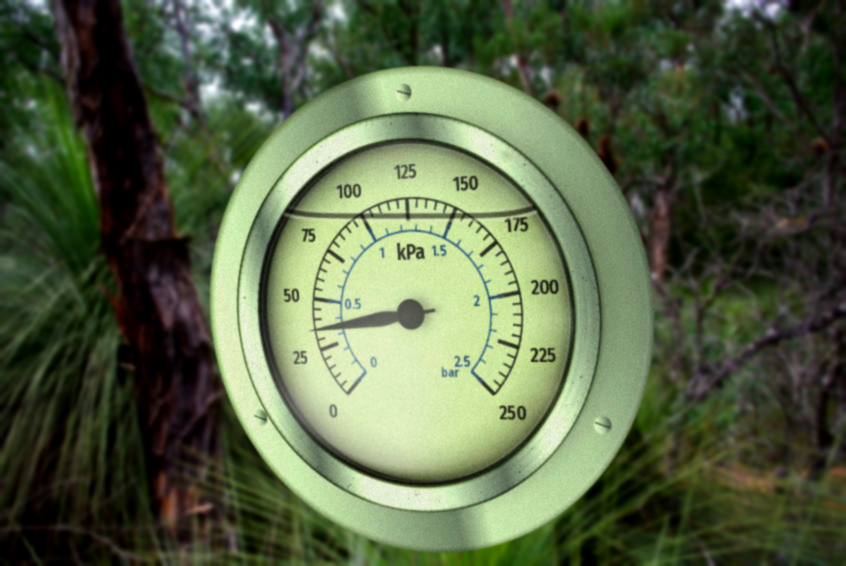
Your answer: **35** kPa
